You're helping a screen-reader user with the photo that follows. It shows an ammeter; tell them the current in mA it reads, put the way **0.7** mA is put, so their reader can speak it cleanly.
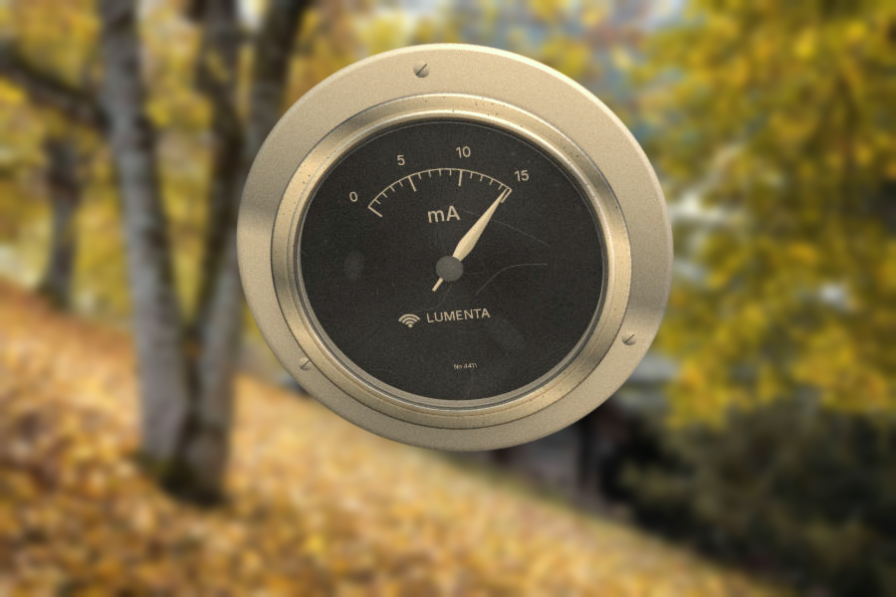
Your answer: **14.5** mA
